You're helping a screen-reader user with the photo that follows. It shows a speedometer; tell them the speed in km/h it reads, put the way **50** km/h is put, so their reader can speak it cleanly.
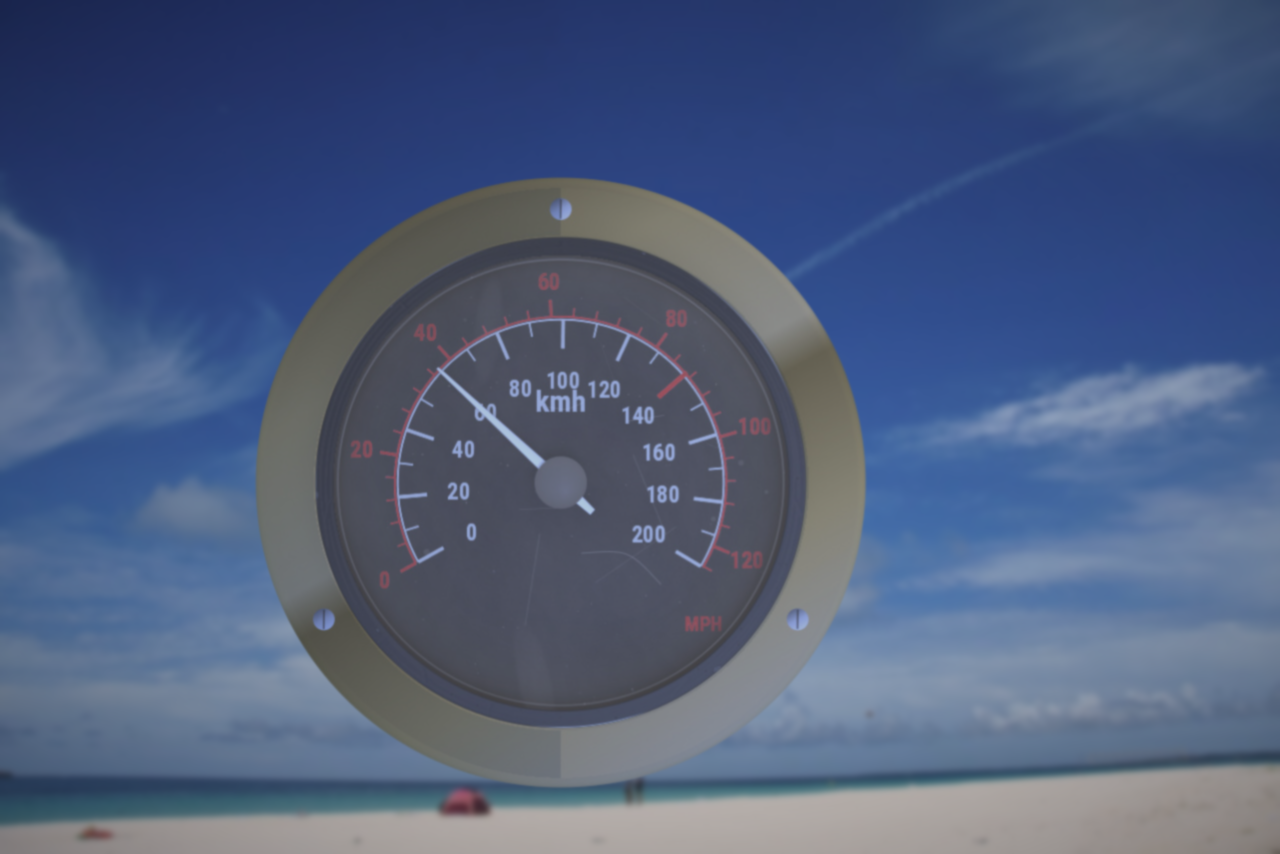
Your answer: **60** km/h
